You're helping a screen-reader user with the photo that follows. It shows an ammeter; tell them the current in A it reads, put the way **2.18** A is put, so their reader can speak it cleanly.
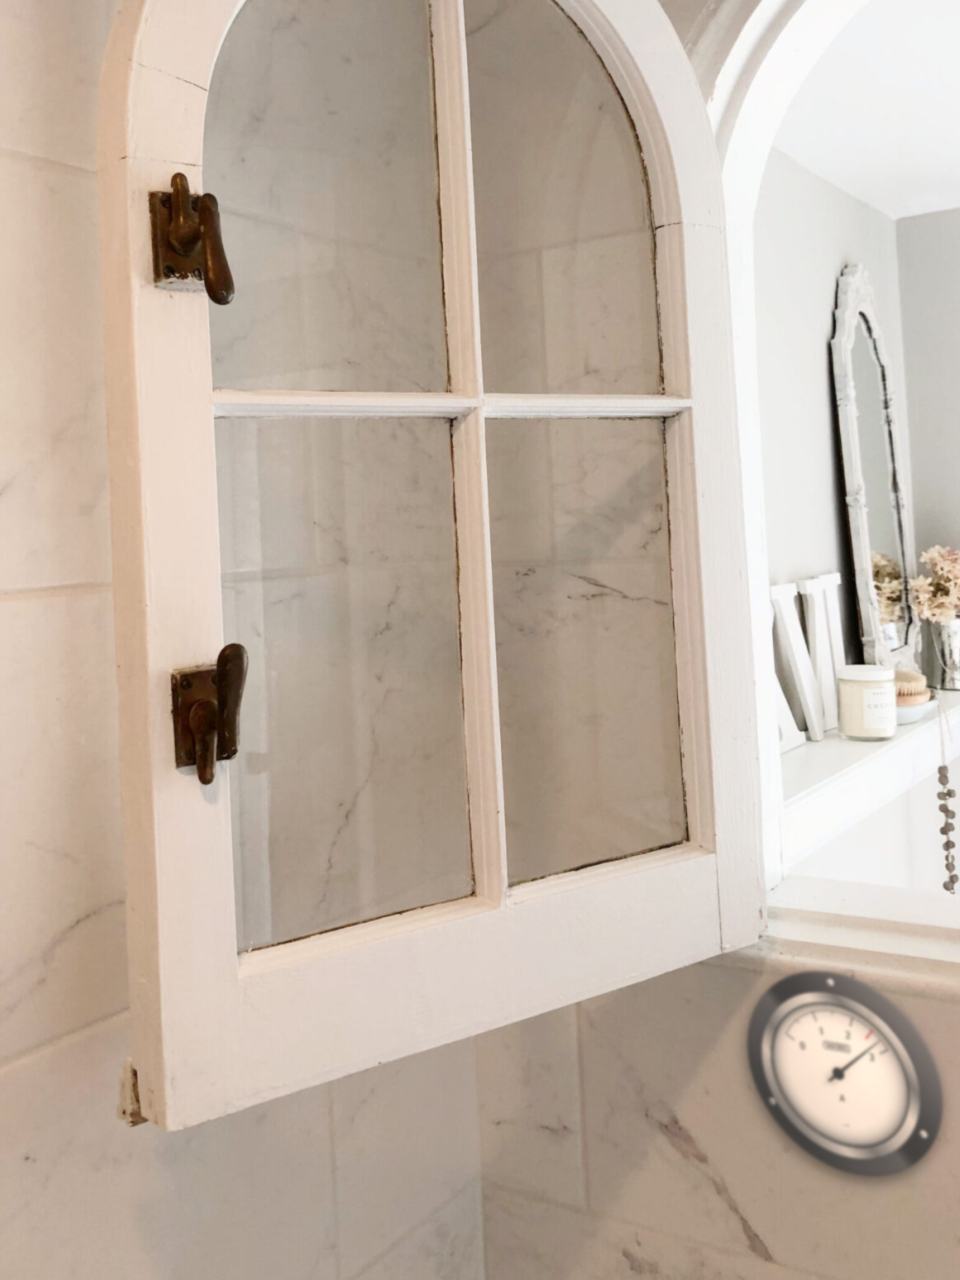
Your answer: **2.75** A
